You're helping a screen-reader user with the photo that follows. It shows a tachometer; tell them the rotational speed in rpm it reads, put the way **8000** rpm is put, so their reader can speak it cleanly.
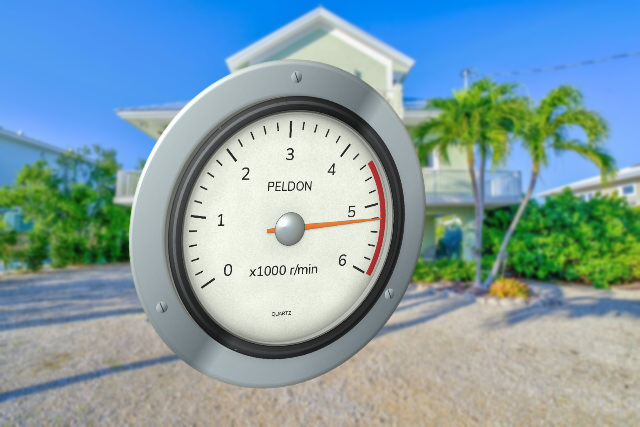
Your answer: **5200** rpm
